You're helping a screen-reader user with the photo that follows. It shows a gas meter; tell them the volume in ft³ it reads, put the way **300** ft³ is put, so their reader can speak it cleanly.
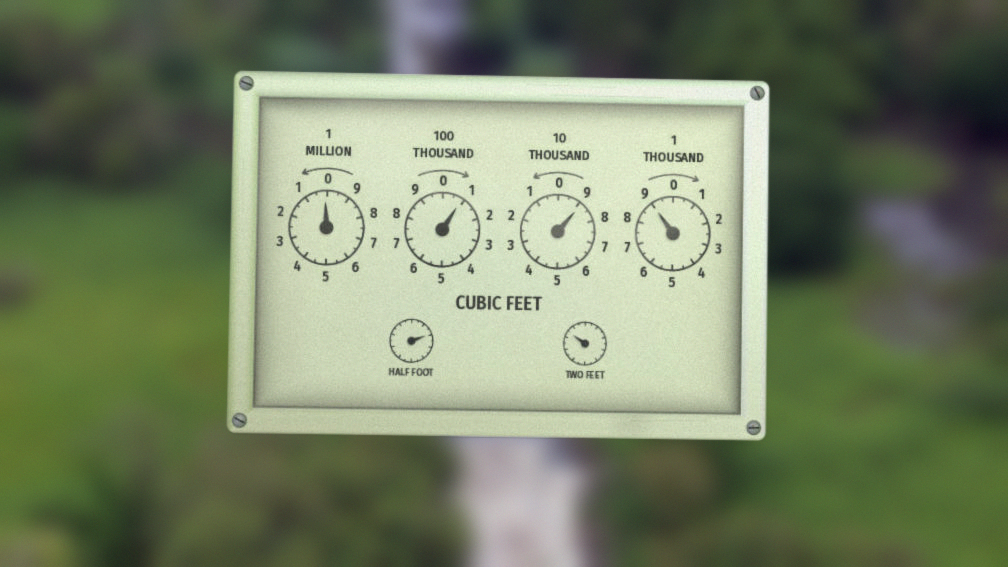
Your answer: **8900** ft³
